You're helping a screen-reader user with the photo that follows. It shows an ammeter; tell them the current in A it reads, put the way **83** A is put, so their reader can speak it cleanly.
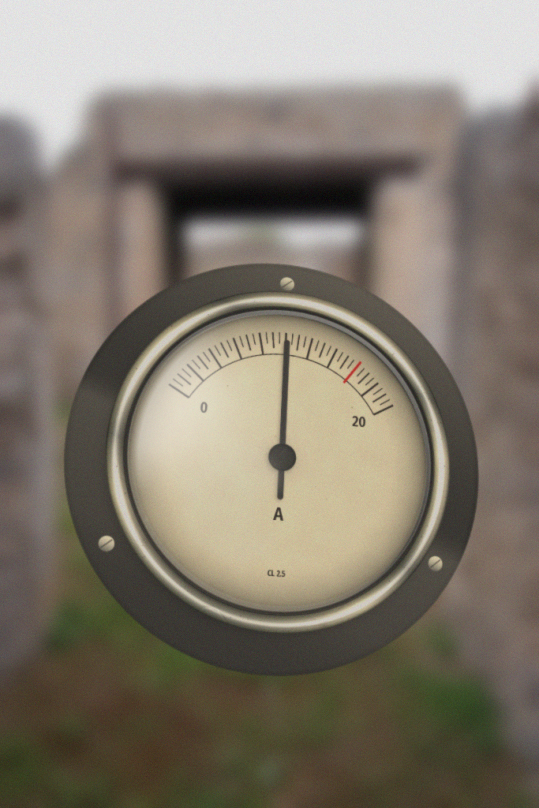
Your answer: **10** A
